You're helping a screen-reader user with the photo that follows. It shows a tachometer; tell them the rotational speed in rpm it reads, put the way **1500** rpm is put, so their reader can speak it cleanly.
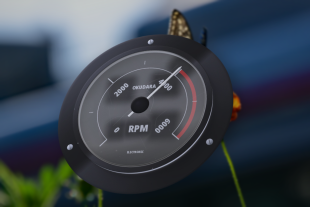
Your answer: **4000** rpm
